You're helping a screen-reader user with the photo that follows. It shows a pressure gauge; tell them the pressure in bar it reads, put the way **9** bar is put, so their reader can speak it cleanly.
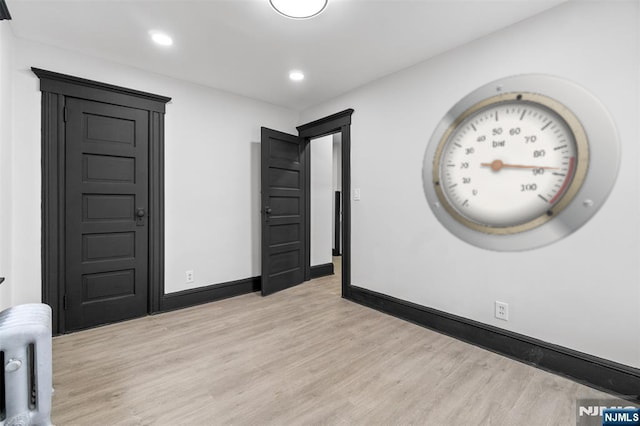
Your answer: **88** bar
